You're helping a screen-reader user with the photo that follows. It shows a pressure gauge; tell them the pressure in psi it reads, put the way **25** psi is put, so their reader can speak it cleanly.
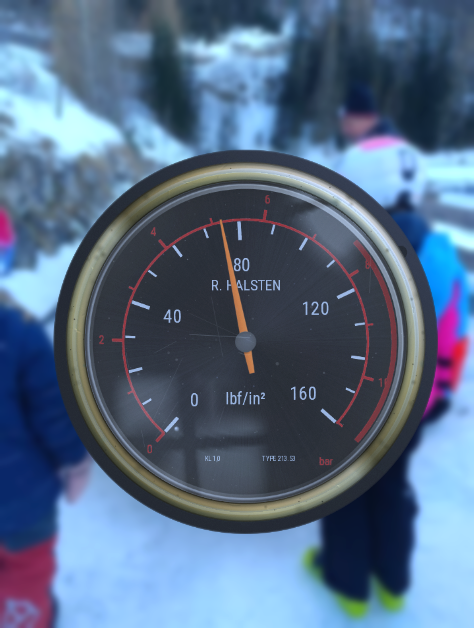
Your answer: **75** psi
